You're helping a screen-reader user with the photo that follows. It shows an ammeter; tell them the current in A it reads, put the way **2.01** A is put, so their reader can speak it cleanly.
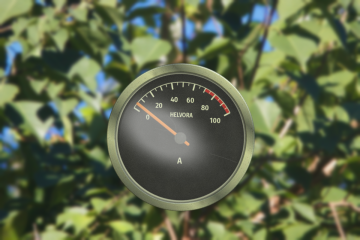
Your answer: **5** A
